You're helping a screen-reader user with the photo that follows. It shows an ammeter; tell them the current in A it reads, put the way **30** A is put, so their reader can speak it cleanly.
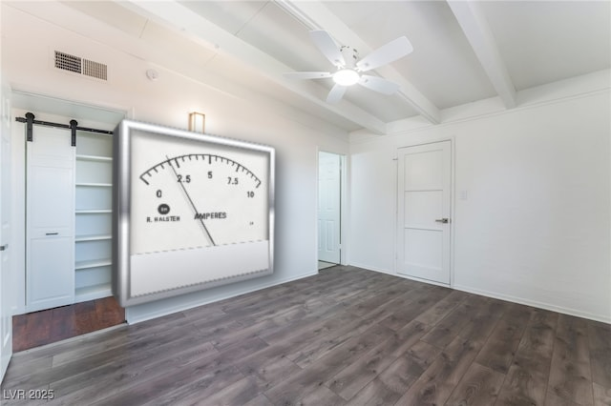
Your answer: **2** A
